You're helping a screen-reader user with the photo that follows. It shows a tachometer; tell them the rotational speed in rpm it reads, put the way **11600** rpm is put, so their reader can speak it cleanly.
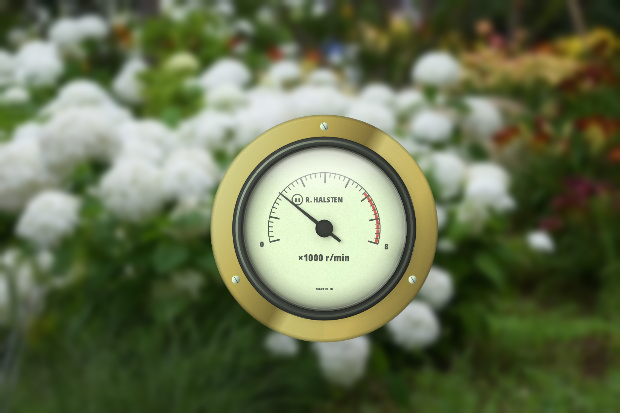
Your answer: **2000** rpm
